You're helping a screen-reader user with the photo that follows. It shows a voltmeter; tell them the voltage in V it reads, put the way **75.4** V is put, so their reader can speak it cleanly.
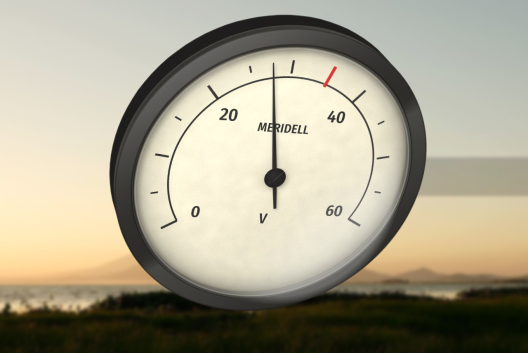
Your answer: **27.5** V
